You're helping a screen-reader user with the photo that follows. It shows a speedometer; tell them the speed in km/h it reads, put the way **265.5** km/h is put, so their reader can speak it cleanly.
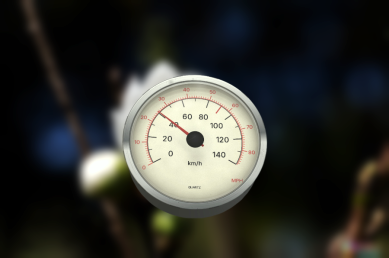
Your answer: **40** km/h
